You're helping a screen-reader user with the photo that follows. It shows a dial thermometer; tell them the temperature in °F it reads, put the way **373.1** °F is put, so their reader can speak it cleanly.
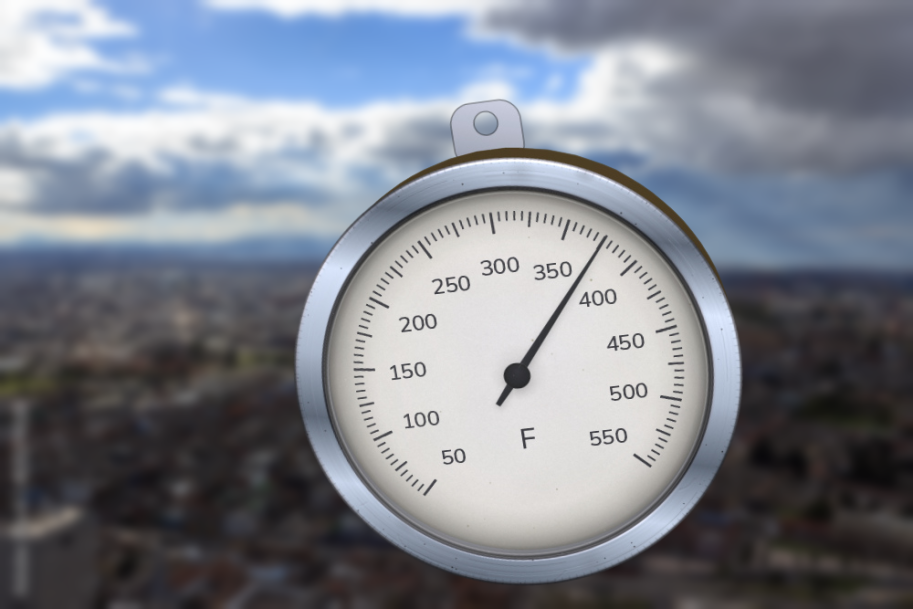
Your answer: **375** °F
